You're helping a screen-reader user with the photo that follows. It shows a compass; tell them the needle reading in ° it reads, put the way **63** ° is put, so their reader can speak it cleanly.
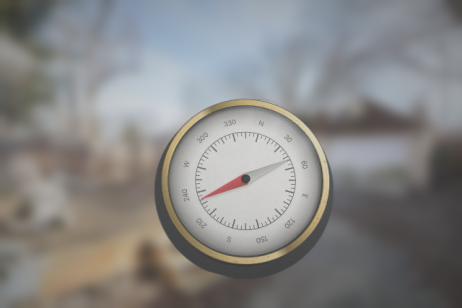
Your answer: **230** °
